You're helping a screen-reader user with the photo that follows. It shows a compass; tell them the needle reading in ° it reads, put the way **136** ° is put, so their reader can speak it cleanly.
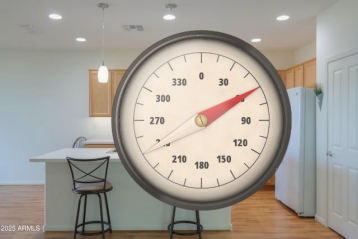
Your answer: **60** °
